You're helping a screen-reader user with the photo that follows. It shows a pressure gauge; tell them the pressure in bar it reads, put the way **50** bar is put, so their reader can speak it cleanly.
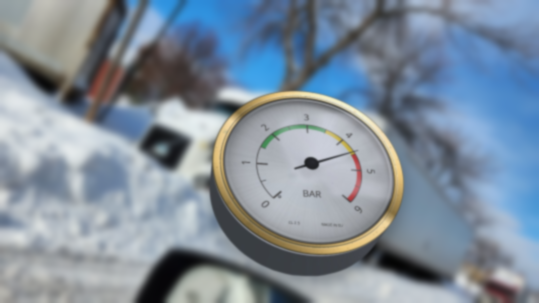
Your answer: **4.5** bar
